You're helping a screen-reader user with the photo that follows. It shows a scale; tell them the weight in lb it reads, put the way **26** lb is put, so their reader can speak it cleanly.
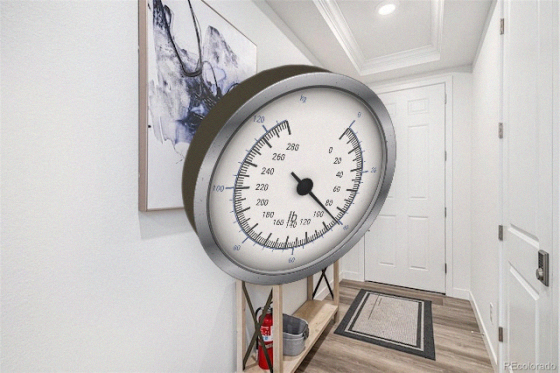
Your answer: **90** lb
